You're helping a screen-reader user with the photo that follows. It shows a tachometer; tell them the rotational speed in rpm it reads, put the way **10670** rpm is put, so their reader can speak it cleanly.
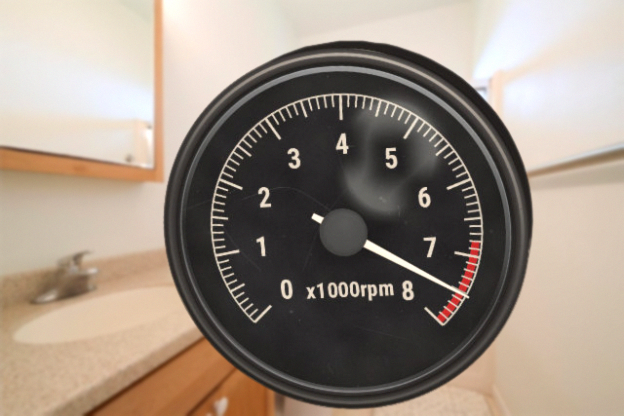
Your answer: **7500** rpm
